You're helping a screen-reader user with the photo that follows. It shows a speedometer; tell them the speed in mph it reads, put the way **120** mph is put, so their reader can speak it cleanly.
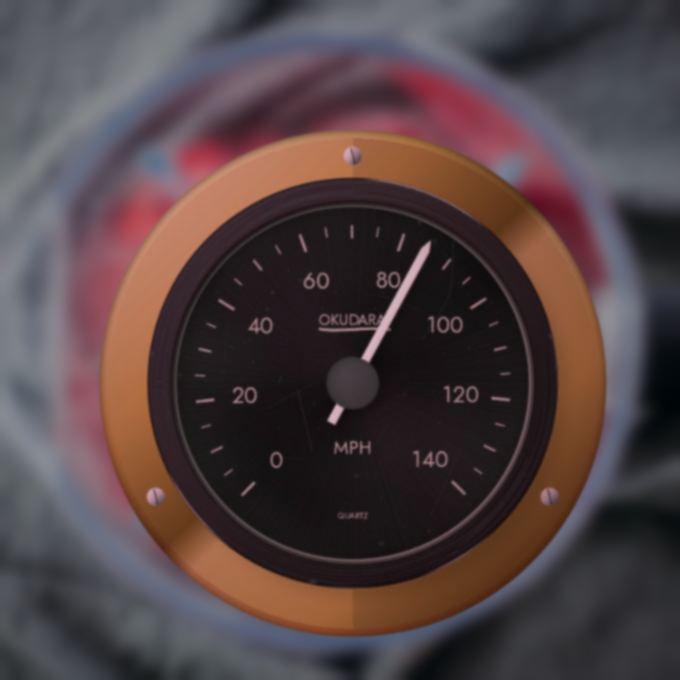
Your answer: **85** mph
